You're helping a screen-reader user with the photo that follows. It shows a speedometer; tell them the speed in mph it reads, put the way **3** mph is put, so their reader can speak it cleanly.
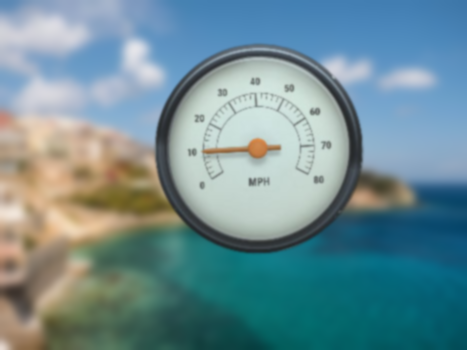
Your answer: **10** mph
